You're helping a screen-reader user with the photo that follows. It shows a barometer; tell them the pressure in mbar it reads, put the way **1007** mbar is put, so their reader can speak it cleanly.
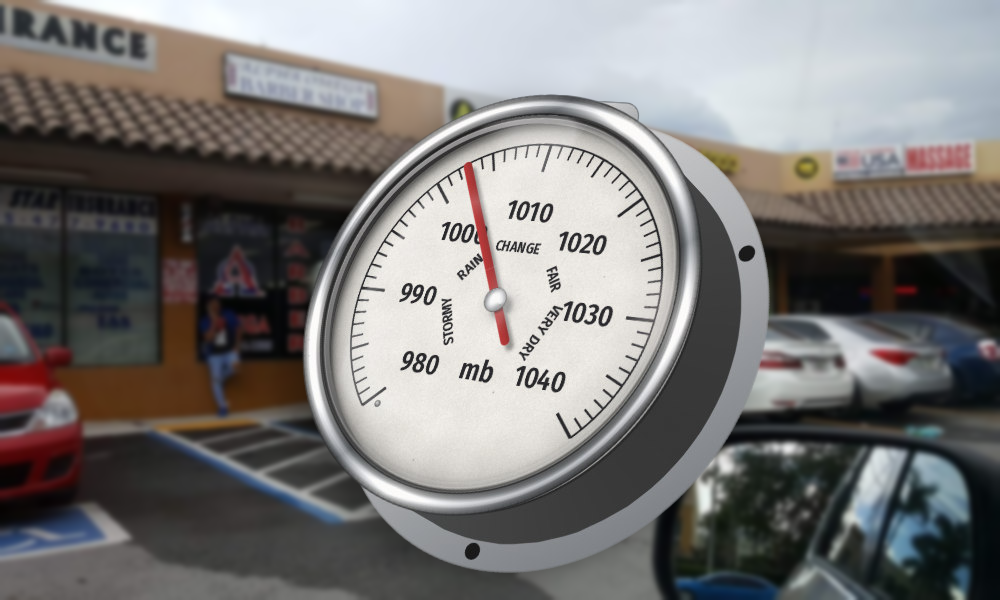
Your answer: **1003** mbar
